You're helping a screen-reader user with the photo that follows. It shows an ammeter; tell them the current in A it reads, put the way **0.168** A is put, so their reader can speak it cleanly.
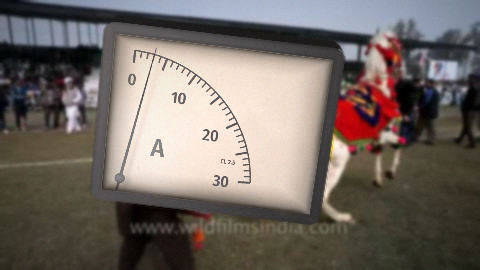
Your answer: **3** A
